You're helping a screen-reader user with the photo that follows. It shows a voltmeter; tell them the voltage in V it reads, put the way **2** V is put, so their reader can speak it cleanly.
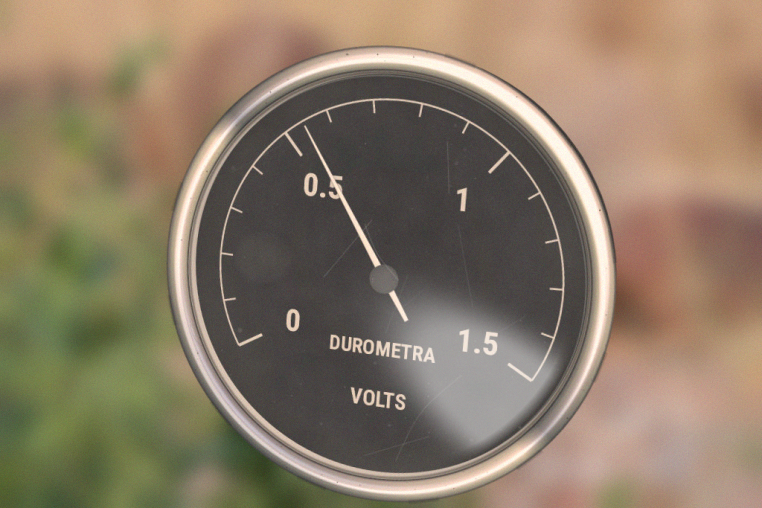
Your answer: **0.55** V
